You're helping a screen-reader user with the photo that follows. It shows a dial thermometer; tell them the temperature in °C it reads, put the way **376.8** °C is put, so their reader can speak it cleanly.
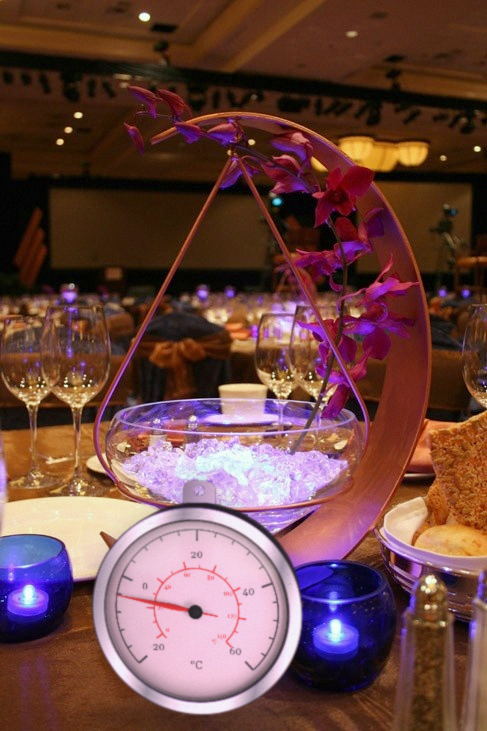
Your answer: **-4** °C
